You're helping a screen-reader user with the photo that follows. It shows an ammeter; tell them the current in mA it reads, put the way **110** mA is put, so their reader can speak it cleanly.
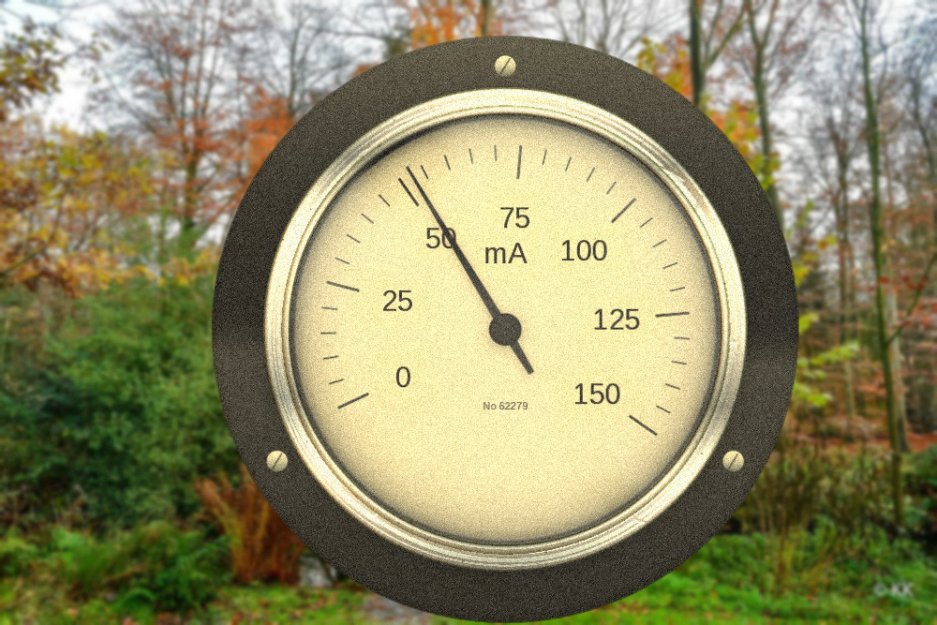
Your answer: **52.5** mA
